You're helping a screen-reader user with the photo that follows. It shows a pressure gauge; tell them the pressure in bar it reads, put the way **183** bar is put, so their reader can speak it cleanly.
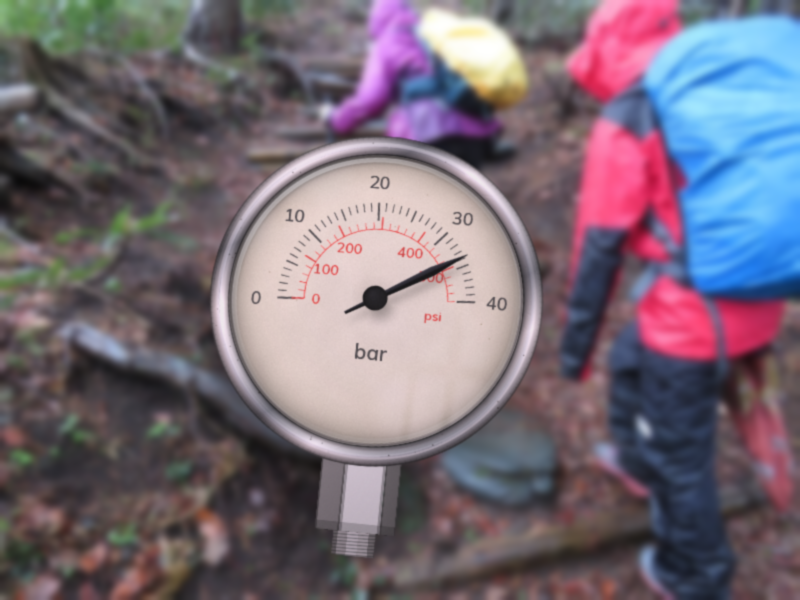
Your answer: **34** bar
